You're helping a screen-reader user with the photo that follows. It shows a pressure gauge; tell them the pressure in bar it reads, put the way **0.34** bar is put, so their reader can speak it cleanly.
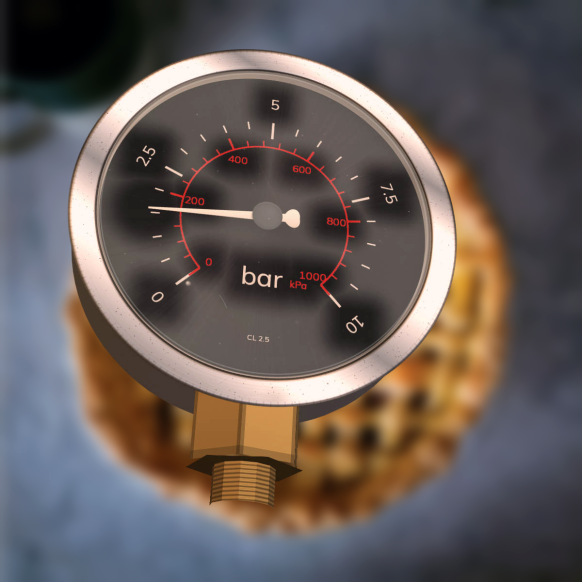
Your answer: **1.5** bar
